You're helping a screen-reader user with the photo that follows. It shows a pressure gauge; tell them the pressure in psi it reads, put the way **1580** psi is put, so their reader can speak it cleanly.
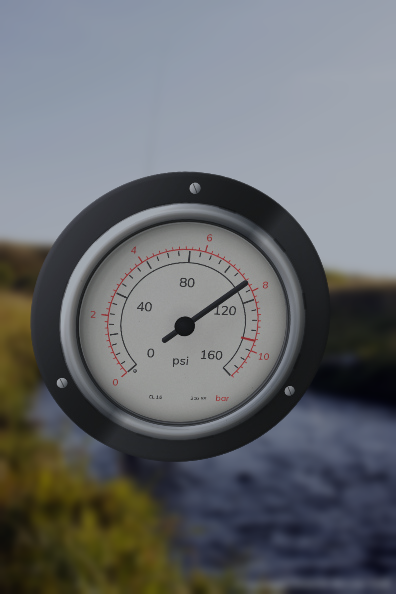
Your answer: **110** psi
